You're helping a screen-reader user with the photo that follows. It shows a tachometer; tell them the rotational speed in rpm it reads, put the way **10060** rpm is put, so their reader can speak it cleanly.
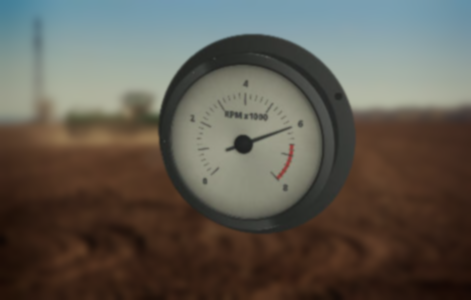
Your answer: **6000** rpm
